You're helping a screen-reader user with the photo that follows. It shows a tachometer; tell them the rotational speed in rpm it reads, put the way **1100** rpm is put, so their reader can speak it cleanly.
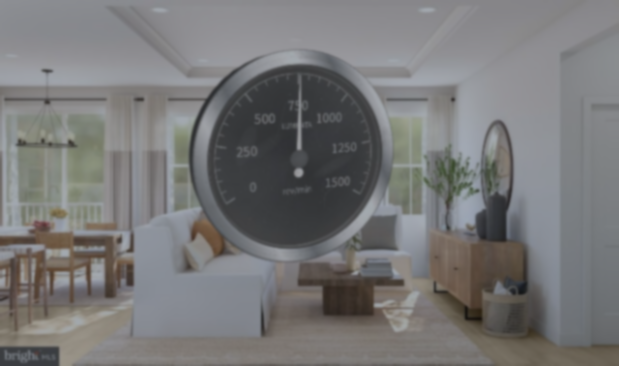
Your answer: **750** rpm
